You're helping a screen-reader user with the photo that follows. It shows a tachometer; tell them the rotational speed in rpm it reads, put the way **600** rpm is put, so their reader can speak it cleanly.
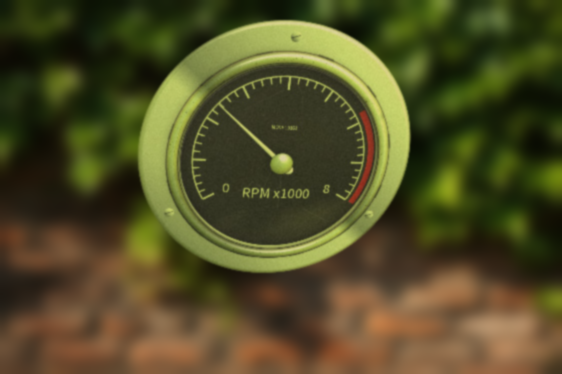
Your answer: **2400** rpm
